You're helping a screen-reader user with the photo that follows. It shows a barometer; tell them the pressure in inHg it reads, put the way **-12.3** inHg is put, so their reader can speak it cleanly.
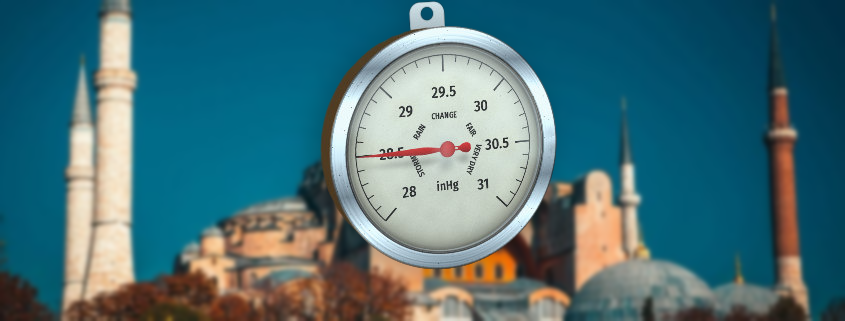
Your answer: **28.5** inHg
